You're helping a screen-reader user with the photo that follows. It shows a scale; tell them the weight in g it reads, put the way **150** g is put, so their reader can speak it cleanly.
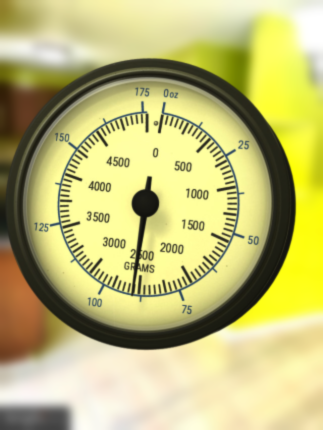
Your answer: **2550** g
